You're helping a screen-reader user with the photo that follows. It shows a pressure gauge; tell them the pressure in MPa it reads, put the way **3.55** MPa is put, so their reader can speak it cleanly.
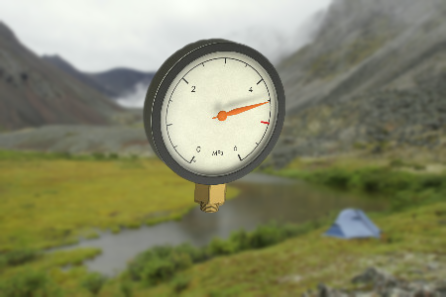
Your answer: **4.5** MPa
